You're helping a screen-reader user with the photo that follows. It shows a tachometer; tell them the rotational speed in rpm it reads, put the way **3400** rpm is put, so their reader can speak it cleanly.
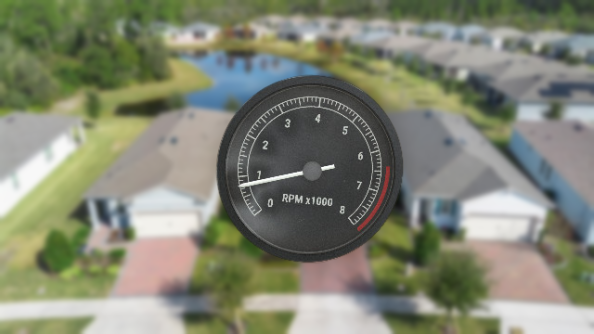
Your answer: **800** rpm
